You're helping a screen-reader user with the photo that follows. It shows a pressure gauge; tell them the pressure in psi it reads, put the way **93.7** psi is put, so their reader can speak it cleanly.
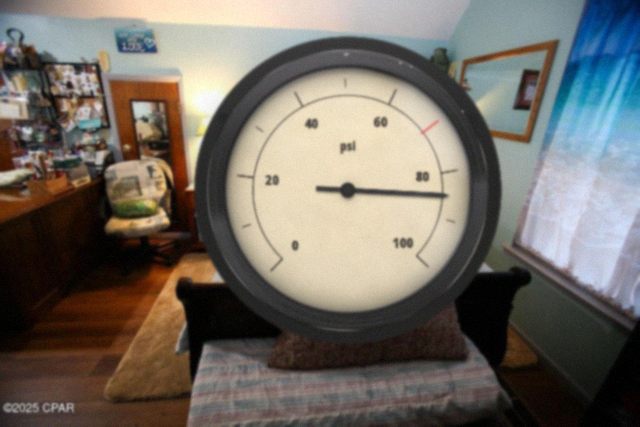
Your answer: **85** psi
